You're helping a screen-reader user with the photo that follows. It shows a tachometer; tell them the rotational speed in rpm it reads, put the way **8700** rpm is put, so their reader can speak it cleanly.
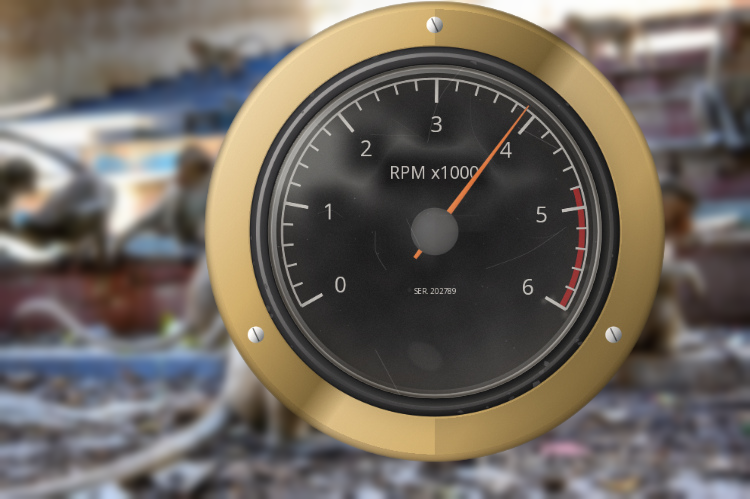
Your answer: **3900** rpm
